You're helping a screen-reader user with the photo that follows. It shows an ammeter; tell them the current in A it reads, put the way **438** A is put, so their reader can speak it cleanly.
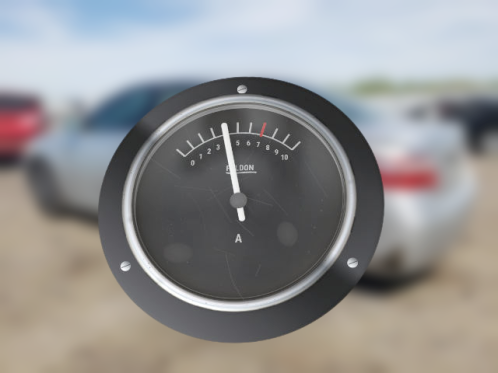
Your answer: **4** A
